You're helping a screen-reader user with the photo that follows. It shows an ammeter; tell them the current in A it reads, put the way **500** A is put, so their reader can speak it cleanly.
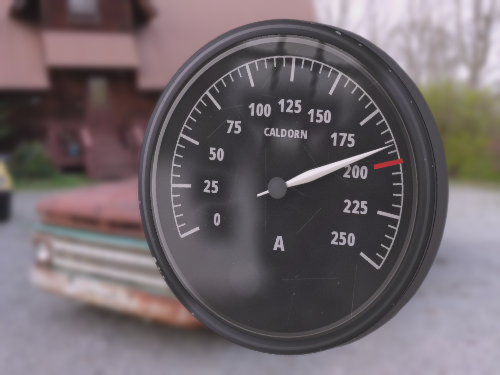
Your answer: **192.5** A
